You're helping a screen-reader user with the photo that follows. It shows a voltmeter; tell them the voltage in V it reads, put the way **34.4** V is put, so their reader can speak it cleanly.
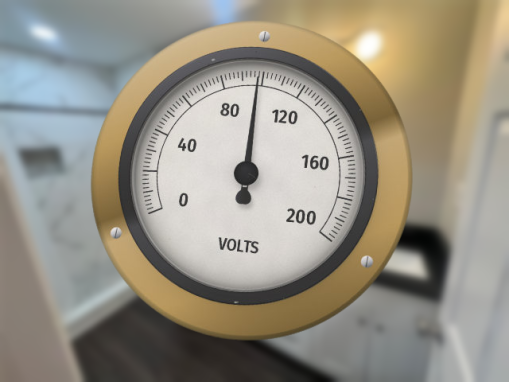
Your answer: **98** V
